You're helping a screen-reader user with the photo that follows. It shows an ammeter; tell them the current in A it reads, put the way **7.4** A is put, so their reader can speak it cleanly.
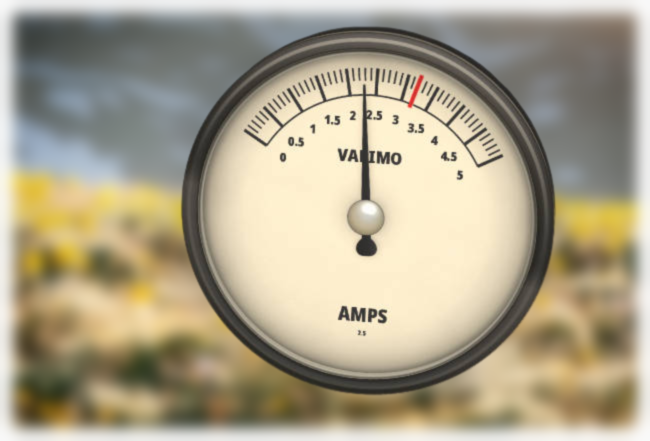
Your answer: **2.3** A
